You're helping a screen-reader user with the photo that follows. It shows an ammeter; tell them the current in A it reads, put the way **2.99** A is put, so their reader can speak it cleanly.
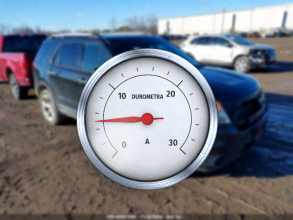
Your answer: **5** A
